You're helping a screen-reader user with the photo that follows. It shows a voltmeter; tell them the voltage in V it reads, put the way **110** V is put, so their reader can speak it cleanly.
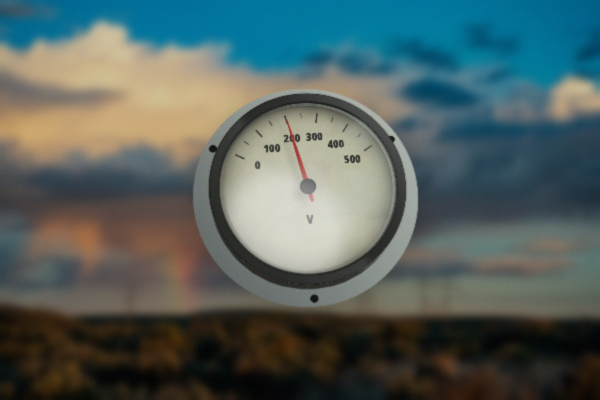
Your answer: **200** V
